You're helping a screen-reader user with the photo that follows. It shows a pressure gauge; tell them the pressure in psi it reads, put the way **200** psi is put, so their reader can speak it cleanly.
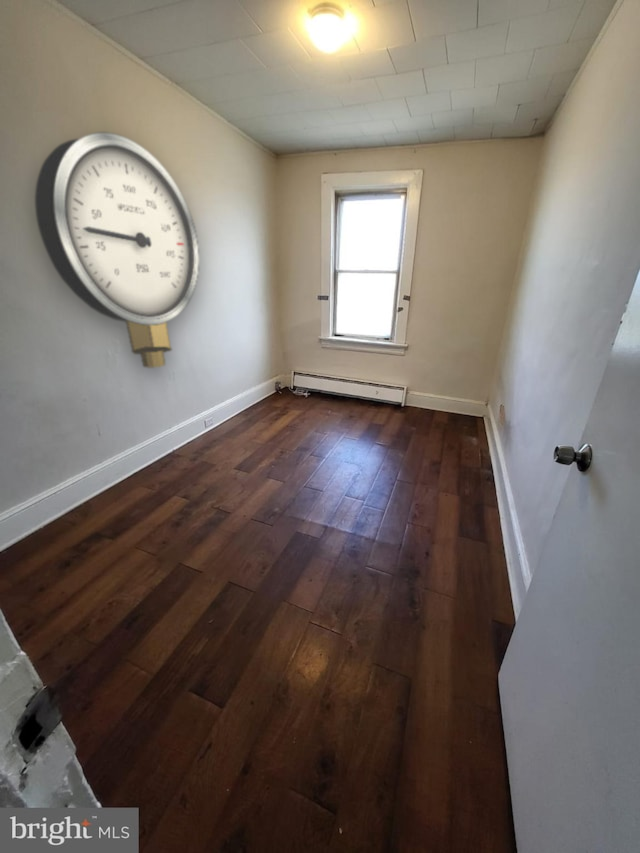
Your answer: **35** psi
